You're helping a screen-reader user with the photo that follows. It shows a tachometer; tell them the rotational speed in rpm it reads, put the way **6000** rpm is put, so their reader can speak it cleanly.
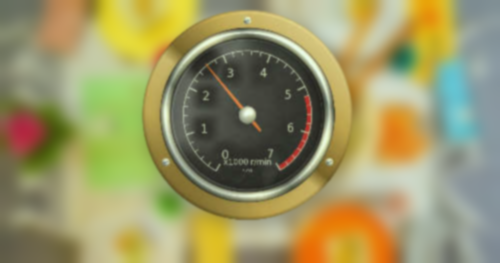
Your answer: **2600** rpm
